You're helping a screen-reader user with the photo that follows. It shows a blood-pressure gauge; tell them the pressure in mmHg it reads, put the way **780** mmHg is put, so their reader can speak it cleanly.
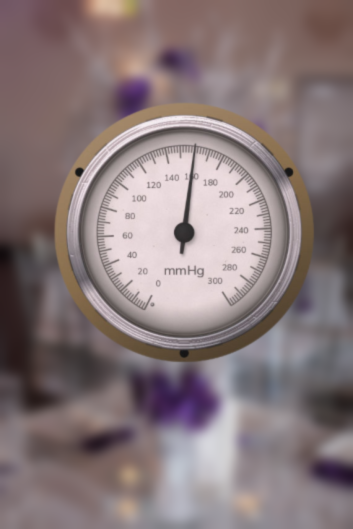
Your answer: **160** mmHg
